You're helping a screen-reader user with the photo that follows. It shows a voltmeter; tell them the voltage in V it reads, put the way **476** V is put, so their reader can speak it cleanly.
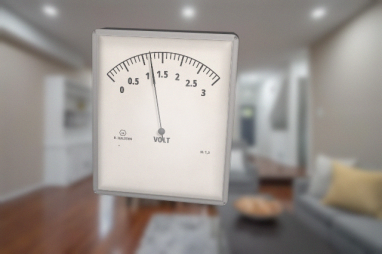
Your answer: **1.2** V
